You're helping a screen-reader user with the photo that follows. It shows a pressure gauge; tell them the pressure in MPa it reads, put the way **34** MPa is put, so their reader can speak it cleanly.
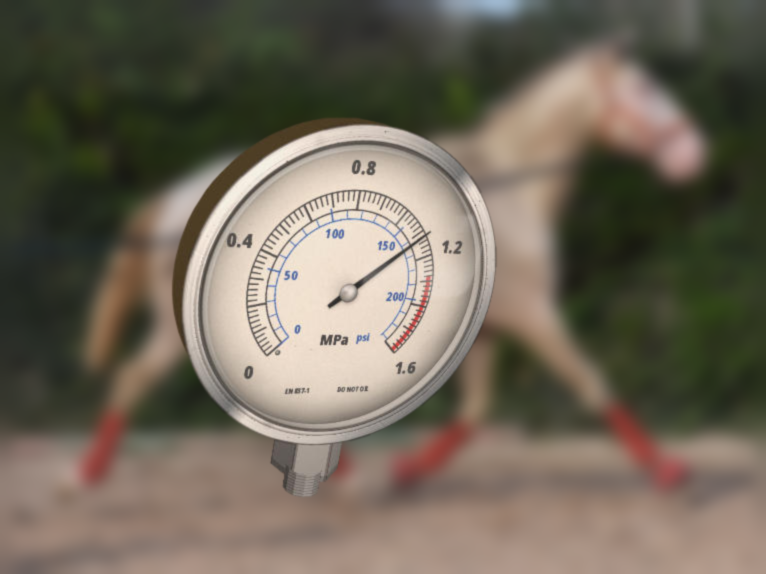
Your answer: **1.1** MPa
